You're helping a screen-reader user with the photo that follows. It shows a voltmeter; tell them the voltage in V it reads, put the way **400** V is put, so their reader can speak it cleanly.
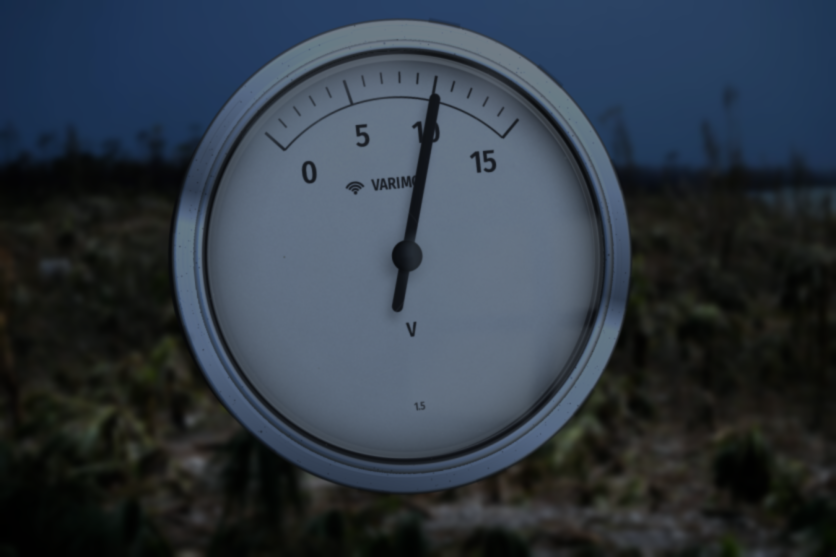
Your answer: **10** V
